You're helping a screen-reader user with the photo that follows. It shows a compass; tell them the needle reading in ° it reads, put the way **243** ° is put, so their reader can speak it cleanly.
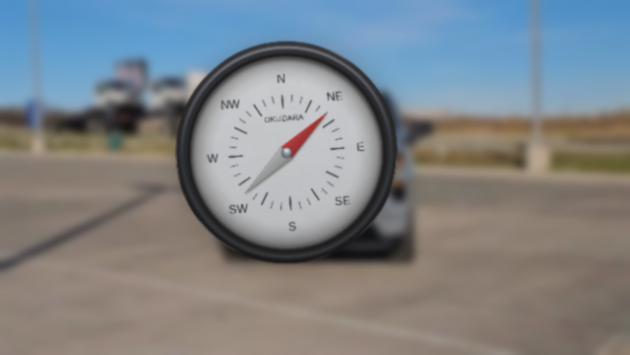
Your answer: **50** °
